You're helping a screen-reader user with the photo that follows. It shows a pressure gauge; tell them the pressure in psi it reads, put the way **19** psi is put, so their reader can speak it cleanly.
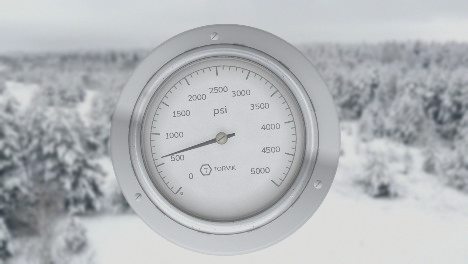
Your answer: **600** psi
